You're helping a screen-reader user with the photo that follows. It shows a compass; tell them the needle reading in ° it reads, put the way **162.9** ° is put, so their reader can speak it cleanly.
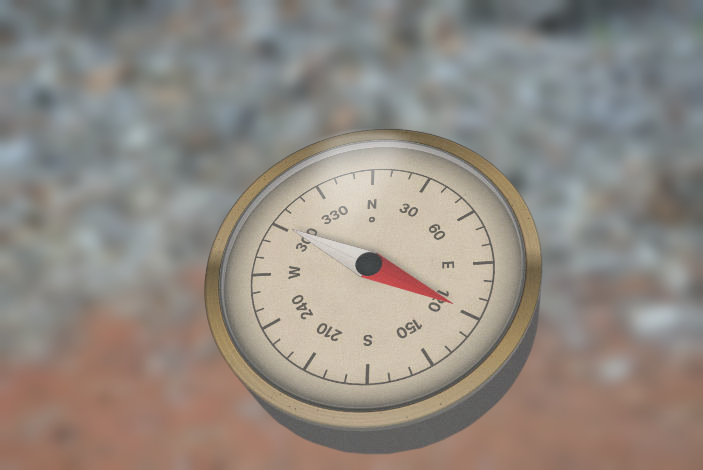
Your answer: **120** °
